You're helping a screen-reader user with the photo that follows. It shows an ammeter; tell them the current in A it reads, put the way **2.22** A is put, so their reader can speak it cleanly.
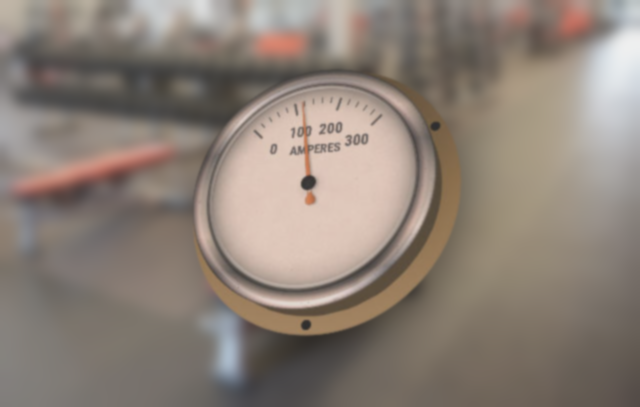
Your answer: **120** A
